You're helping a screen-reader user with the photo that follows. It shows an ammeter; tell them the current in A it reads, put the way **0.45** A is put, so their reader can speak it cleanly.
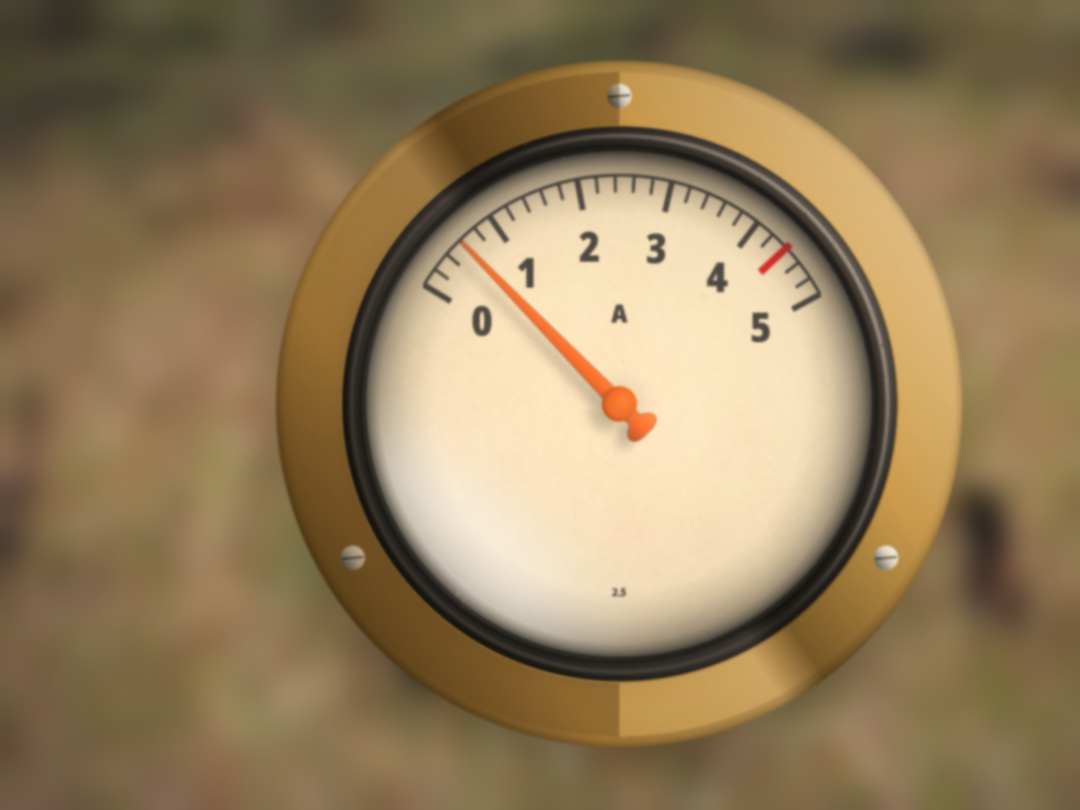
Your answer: **0.6** A
